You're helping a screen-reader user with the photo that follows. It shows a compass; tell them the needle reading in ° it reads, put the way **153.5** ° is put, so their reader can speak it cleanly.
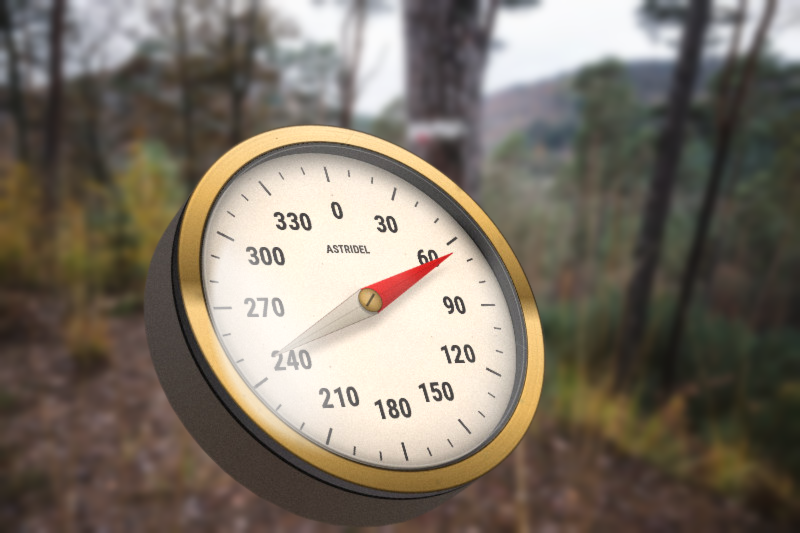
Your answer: **65** °
